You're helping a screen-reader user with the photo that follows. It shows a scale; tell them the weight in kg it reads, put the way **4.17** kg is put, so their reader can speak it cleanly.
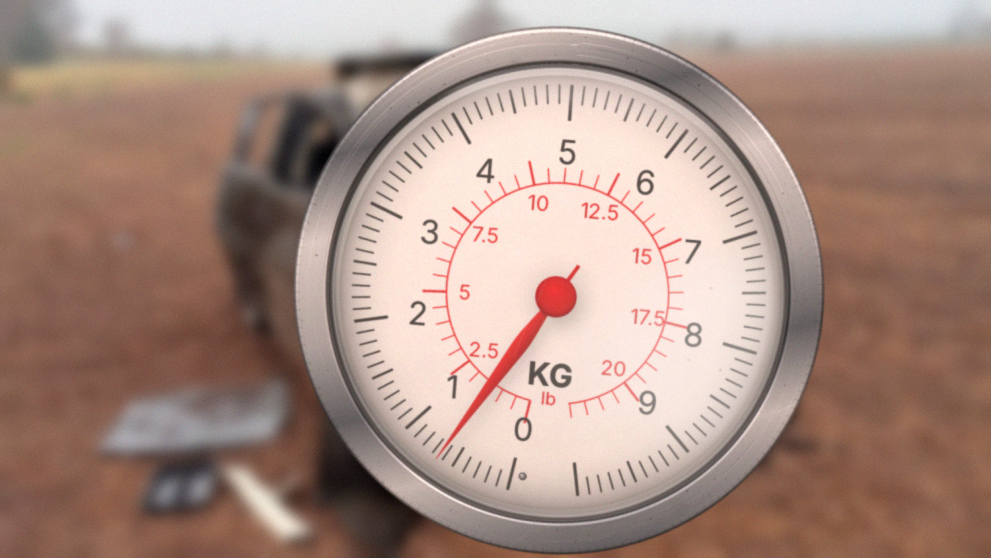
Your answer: **0.65** kg
